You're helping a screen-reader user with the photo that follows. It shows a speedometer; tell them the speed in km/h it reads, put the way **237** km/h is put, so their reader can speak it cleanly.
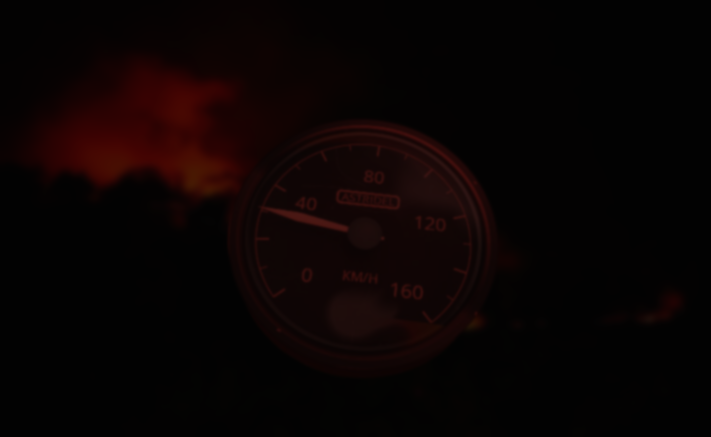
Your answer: **30** km/h
